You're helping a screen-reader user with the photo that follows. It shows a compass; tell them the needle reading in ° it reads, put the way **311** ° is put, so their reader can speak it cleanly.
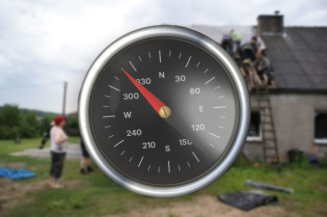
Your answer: **320** °
